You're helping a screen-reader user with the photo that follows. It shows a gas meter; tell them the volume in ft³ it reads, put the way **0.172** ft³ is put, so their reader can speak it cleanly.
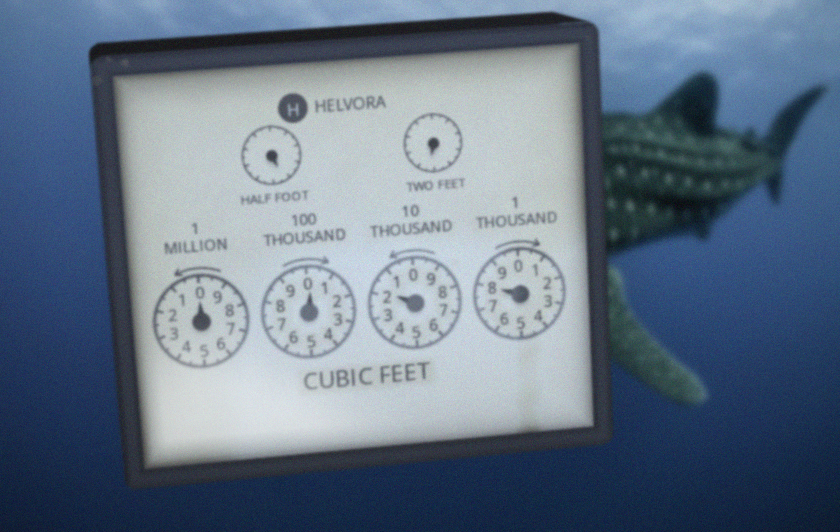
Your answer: **1800** ft³
